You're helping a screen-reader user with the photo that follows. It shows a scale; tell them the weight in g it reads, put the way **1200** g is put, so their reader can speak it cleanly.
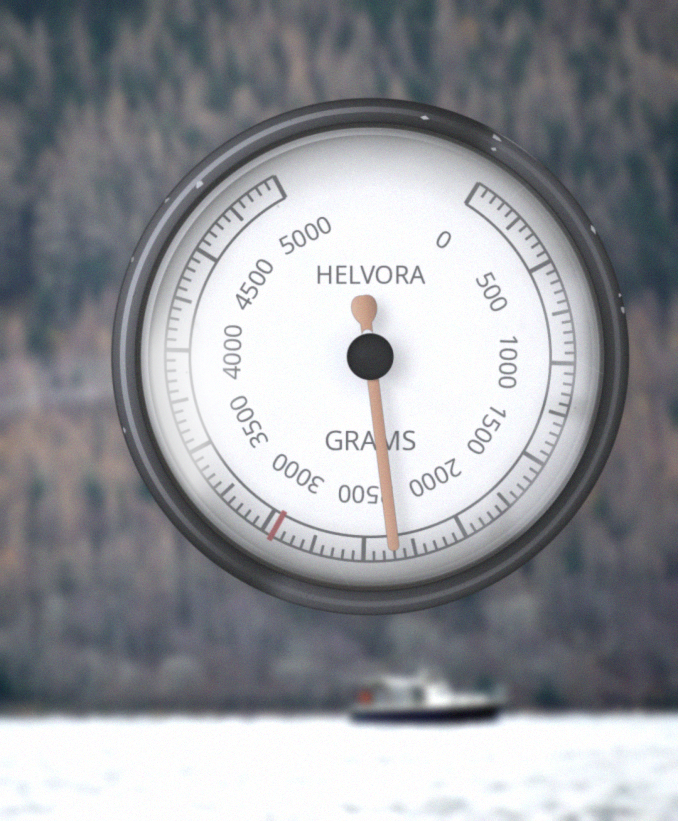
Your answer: **2350** g
